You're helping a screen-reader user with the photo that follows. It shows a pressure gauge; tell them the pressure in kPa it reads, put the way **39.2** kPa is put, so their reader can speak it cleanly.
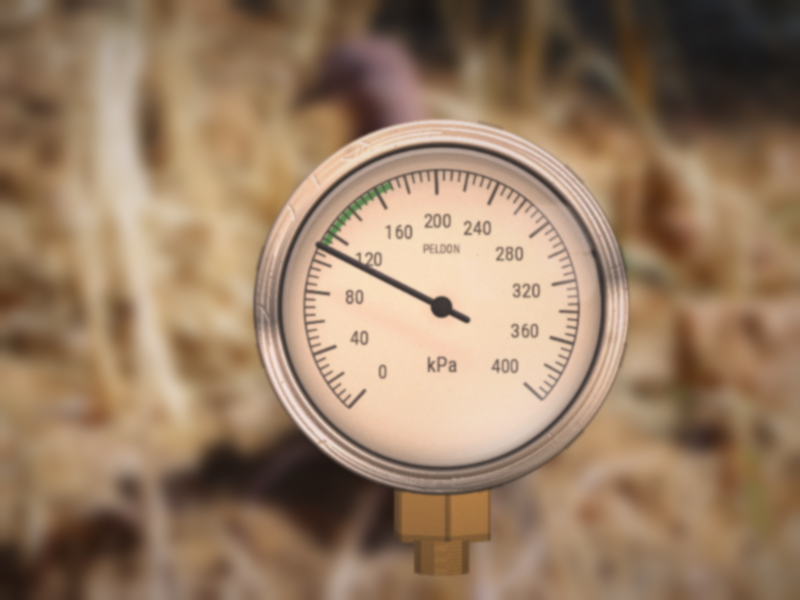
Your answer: **110** kPa
